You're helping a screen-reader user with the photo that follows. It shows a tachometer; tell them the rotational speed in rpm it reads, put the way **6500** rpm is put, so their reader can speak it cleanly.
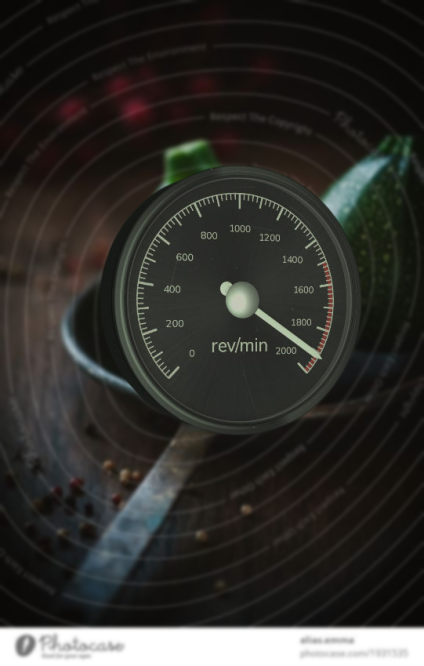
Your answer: **1920** rpm
